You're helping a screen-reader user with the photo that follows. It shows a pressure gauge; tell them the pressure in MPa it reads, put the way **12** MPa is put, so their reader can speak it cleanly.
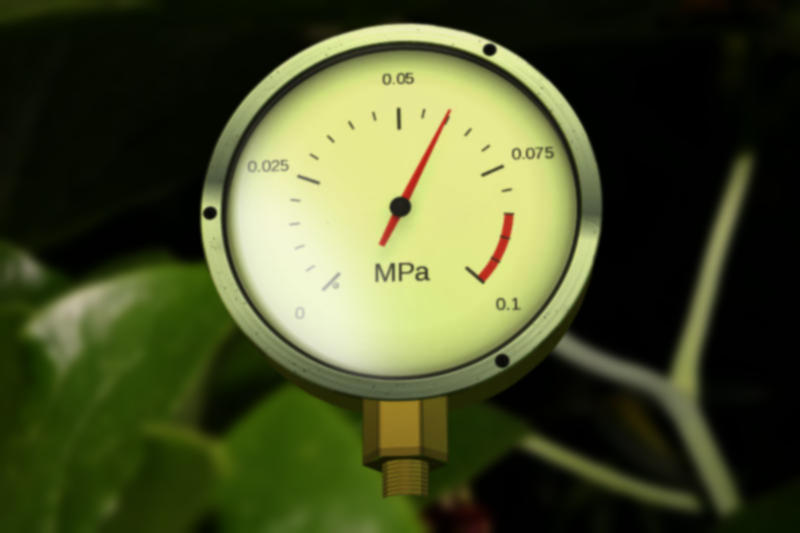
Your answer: **0.06** MPa
